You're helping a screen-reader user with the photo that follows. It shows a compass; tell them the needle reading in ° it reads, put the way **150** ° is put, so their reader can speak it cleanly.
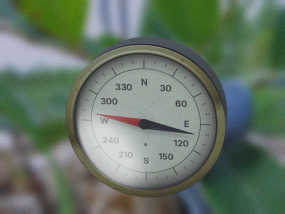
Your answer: **280** °
